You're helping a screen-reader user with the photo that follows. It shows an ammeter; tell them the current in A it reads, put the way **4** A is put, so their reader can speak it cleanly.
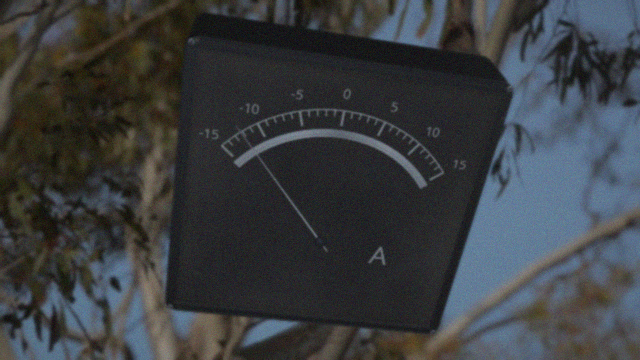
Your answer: **-12** A
